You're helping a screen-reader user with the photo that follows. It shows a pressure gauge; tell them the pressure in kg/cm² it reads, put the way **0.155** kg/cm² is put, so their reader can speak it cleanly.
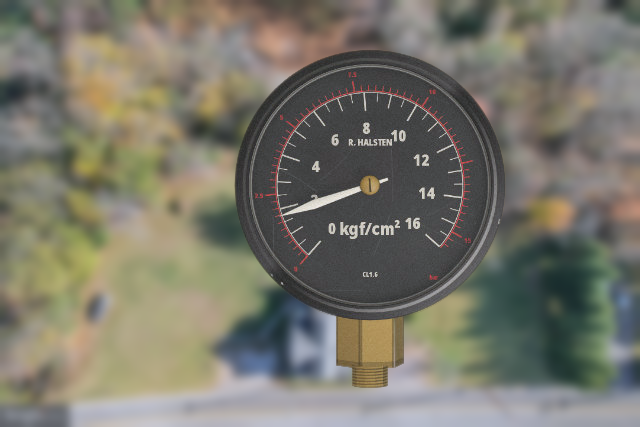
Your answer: **1.75** kg/cm²
